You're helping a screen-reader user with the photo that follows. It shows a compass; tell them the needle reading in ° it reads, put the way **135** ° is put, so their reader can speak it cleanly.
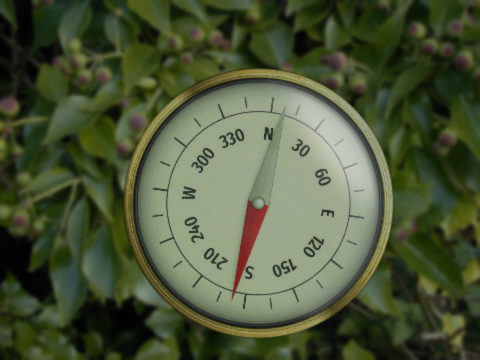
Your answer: **187.5** °
